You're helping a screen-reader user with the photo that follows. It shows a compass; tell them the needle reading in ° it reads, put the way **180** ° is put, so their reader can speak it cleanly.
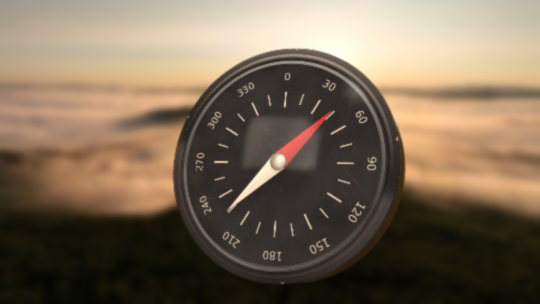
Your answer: **45** °
